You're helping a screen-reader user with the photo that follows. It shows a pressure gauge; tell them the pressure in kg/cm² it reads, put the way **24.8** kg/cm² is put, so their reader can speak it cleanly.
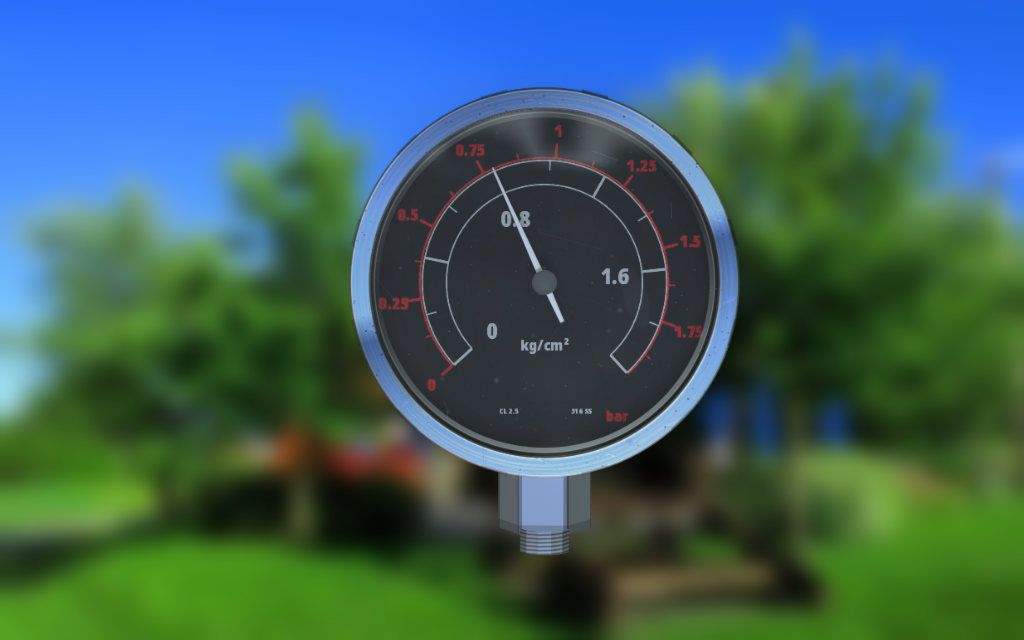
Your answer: **0.8** kg/cm²
